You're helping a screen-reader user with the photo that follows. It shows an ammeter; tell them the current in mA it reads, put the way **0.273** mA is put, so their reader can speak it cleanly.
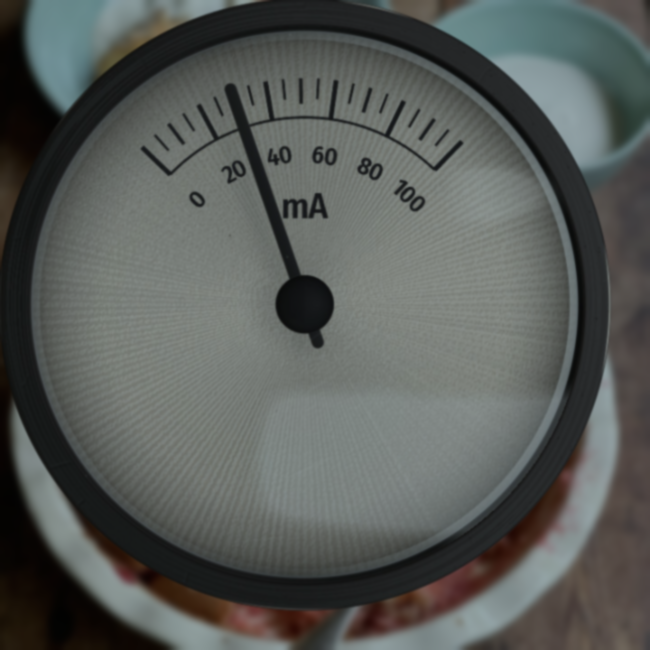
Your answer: **30** mA
